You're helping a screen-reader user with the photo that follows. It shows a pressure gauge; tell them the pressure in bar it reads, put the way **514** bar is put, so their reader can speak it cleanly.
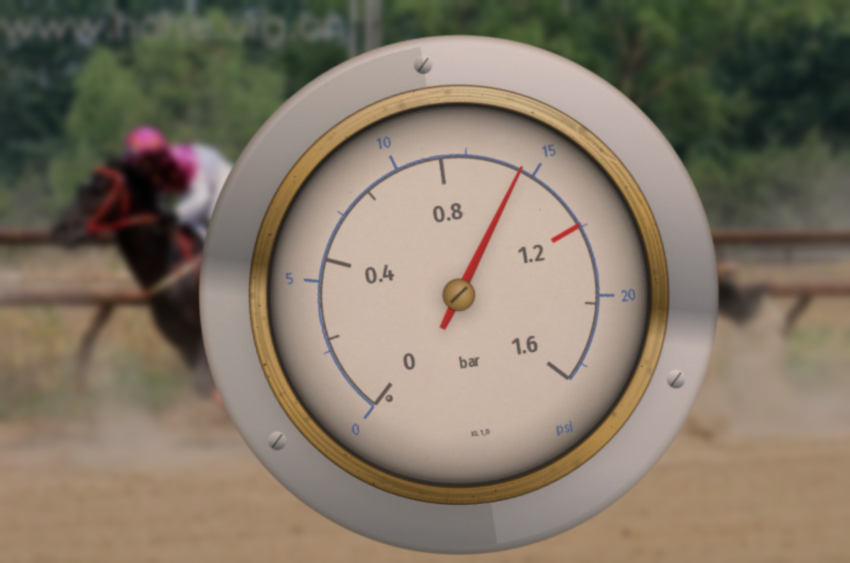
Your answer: **1** bar
